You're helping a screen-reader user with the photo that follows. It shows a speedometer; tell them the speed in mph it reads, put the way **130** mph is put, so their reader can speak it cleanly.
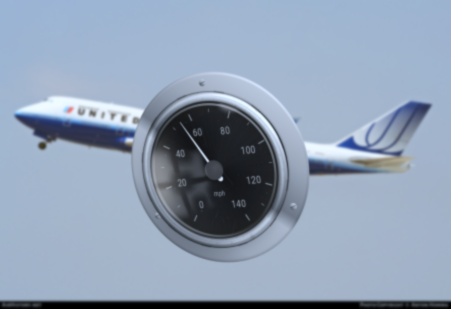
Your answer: **55** mph
